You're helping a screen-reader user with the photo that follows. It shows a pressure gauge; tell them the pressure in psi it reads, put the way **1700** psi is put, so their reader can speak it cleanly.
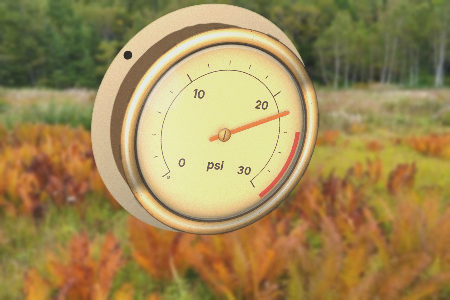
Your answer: **22** psi
